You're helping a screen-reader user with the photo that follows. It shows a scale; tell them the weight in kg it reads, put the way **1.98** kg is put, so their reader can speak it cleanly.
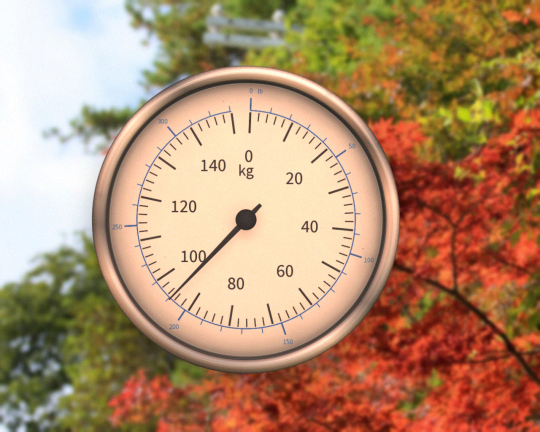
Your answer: **95** kg
